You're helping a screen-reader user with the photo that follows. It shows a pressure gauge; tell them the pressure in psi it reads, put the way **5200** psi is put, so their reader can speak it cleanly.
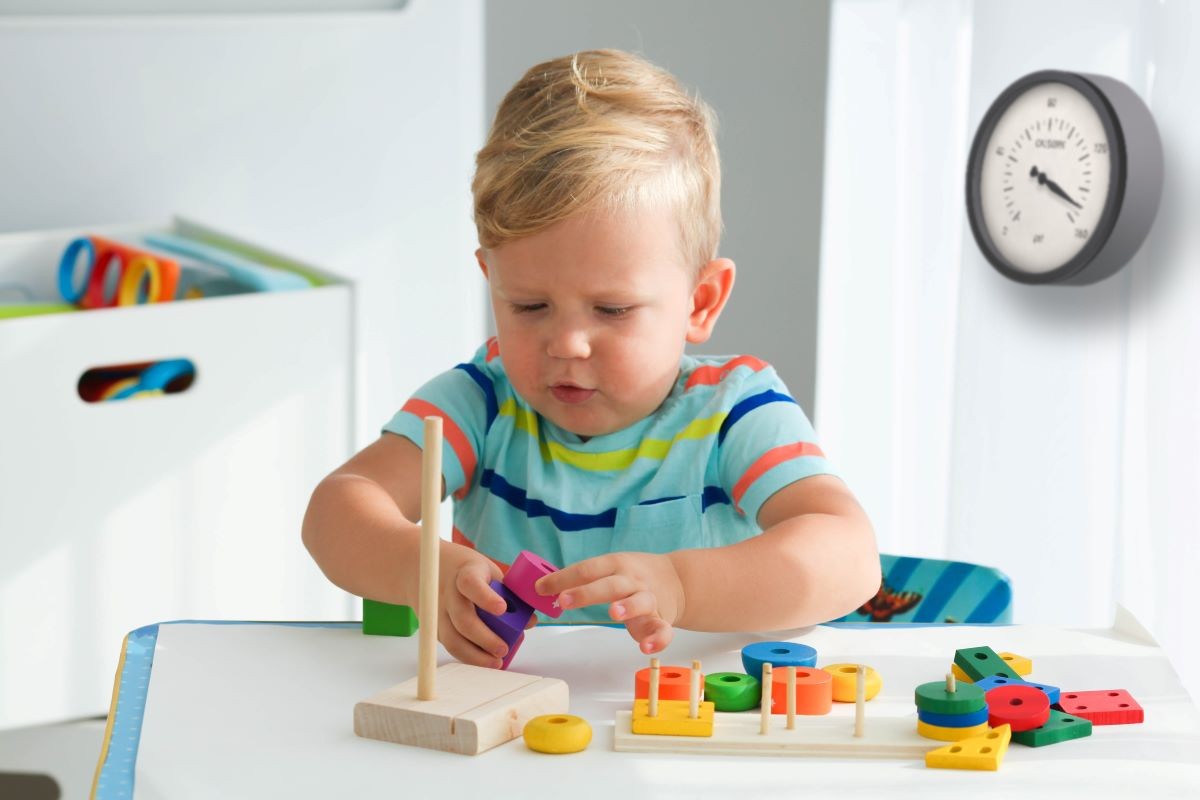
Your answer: **150** psi
